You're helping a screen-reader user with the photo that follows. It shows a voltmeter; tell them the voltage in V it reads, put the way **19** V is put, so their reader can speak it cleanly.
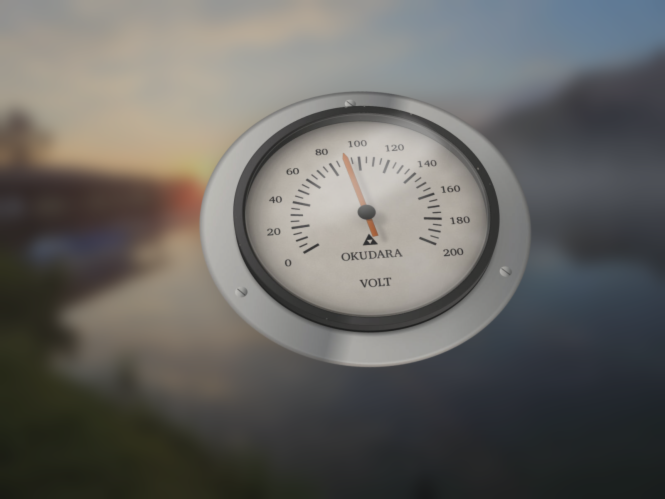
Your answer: **90** V
